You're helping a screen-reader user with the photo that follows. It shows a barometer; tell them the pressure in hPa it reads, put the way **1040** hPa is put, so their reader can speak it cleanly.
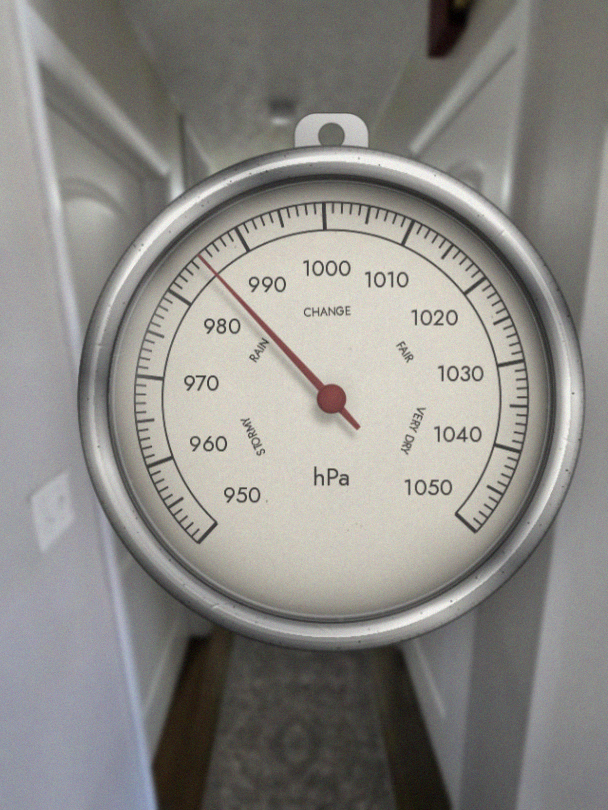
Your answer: **985** hPa
